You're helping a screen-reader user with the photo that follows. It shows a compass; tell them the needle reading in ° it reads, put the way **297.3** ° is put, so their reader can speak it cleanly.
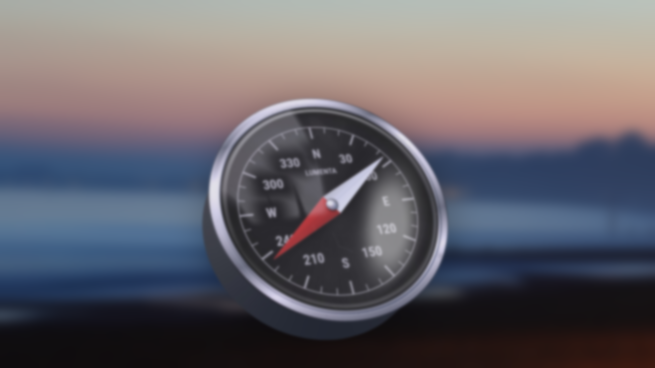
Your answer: **235** °
